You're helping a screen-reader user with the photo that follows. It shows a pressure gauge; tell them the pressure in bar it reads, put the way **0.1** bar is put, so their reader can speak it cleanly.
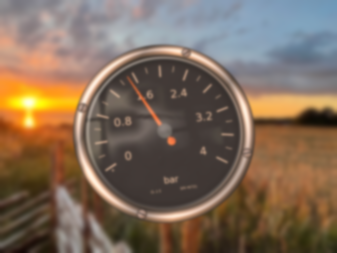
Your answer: **1.5** bar
